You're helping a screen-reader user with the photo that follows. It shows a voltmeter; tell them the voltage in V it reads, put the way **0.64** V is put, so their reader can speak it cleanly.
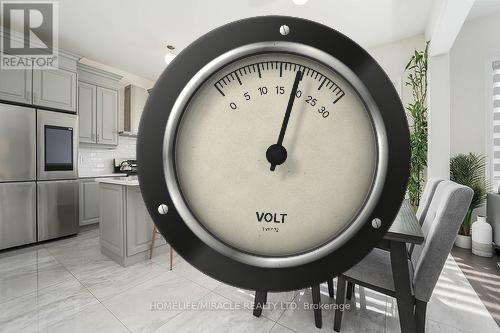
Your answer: **19** V
